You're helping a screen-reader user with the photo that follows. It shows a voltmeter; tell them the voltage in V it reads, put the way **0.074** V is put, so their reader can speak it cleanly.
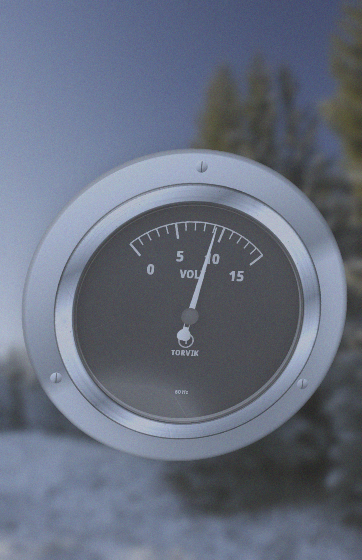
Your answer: **9** V
